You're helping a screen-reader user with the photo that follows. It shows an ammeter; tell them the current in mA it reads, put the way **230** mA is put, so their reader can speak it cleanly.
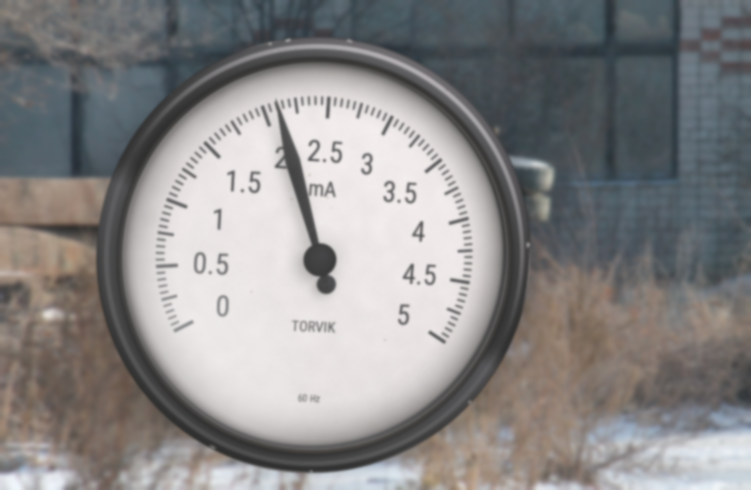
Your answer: **2.1** mA
